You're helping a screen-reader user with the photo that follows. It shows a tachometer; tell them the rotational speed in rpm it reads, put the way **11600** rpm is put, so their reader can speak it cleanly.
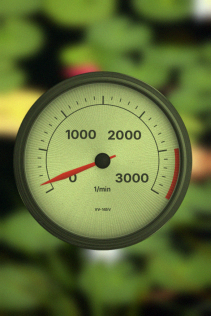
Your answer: **100** rpm
